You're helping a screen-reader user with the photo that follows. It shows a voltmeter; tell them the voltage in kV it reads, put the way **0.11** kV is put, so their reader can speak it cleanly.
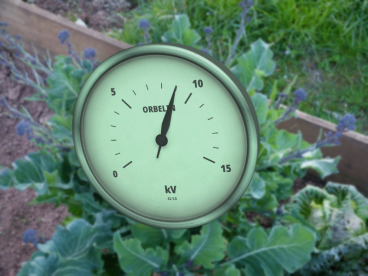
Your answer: **9** kV
